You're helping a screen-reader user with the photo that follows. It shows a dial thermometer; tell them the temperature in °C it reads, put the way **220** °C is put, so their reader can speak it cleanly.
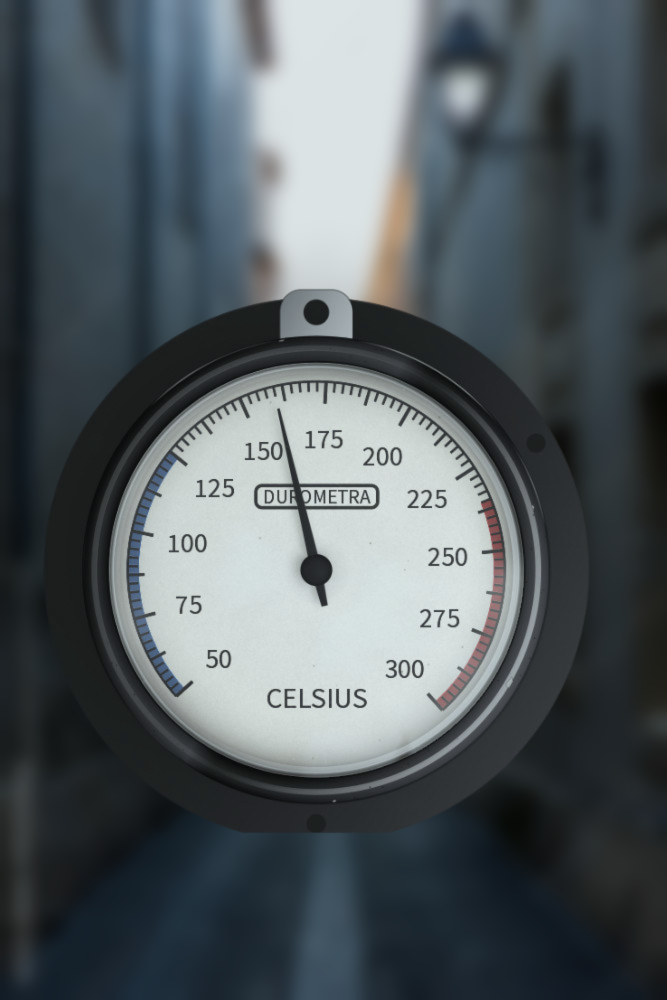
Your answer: **160** °C
